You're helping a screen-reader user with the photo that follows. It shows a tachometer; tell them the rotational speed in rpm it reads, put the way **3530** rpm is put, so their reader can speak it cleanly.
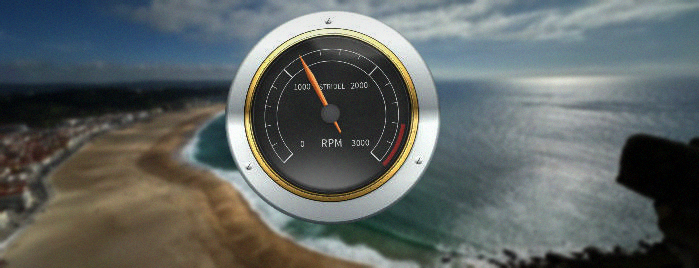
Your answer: **1200** rpm
